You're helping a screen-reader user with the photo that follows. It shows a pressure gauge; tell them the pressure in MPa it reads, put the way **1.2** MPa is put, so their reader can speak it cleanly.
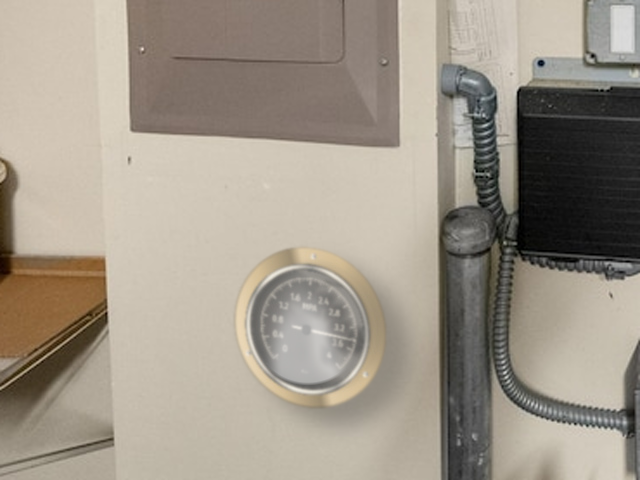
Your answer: **3.4** MPa
